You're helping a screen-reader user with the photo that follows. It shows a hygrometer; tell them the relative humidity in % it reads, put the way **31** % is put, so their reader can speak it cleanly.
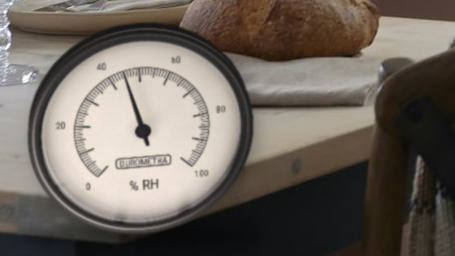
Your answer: **45** %
